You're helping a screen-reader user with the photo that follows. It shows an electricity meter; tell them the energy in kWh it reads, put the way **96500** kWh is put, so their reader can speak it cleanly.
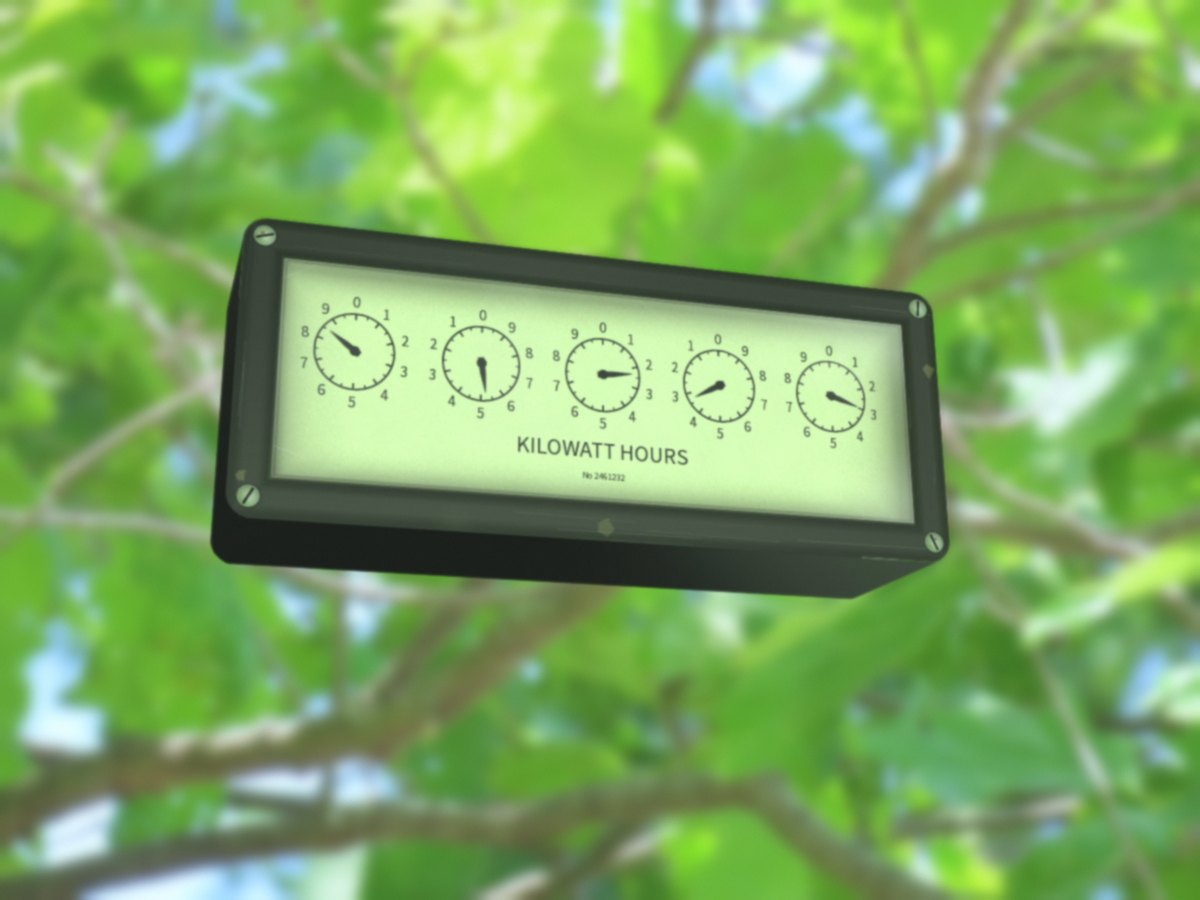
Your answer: **85233** kWh
